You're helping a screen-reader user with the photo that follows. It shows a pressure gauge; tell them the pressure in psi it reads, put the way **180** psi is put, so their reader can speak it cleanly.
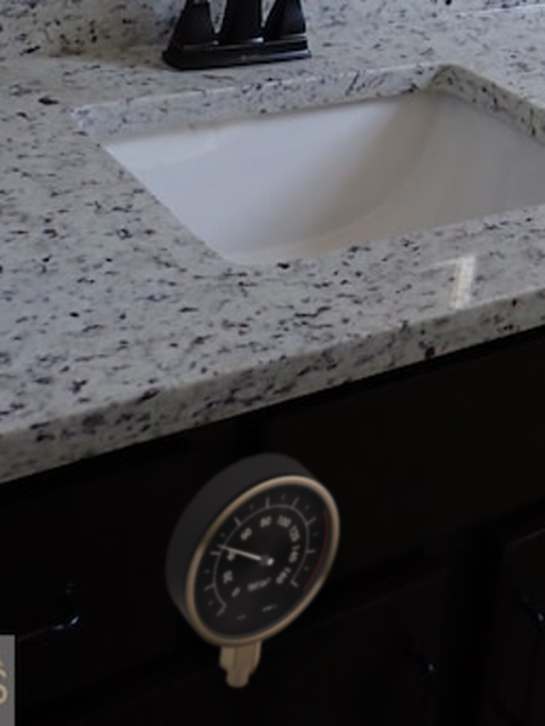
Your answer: **45** psi
